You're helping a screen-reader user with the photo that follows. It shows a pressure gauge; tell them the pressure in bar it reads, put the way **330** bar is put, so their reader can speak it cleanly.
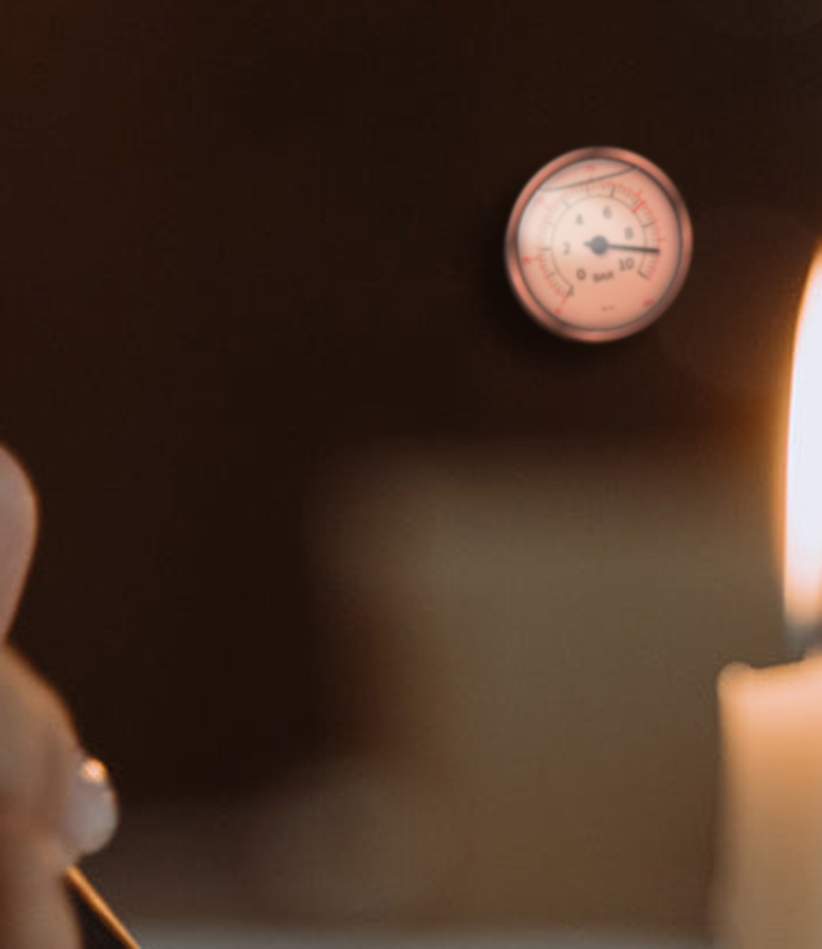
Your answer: **9** bar
